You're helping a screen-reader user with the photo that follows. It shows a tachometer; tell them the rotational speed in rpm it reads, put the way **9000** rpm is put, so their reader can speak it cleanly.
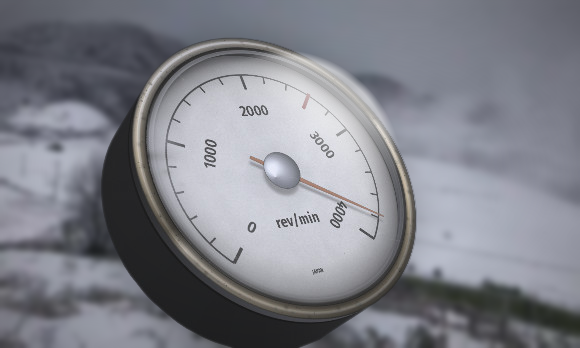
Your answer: **3800** rpm
